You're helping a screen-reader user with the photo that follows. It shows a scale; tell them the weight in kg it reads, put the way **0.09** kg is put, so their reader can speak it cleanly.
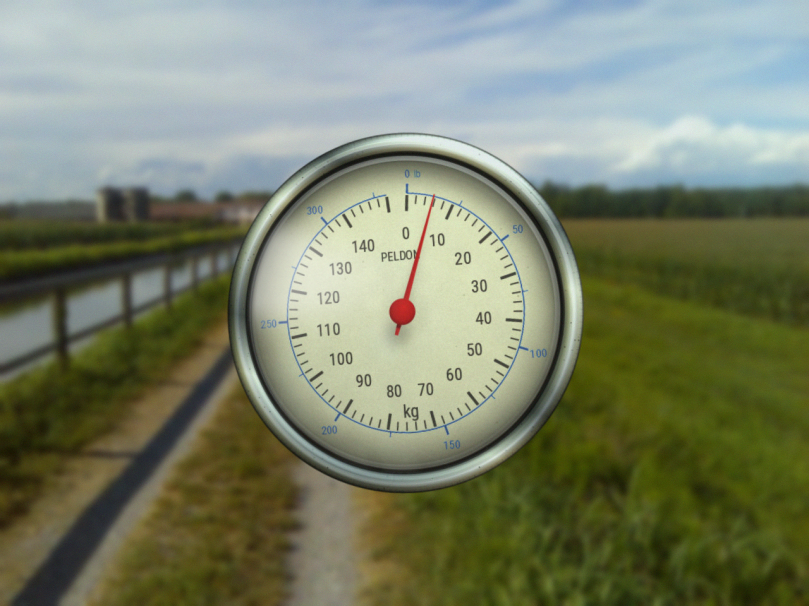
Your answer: **6** kg
